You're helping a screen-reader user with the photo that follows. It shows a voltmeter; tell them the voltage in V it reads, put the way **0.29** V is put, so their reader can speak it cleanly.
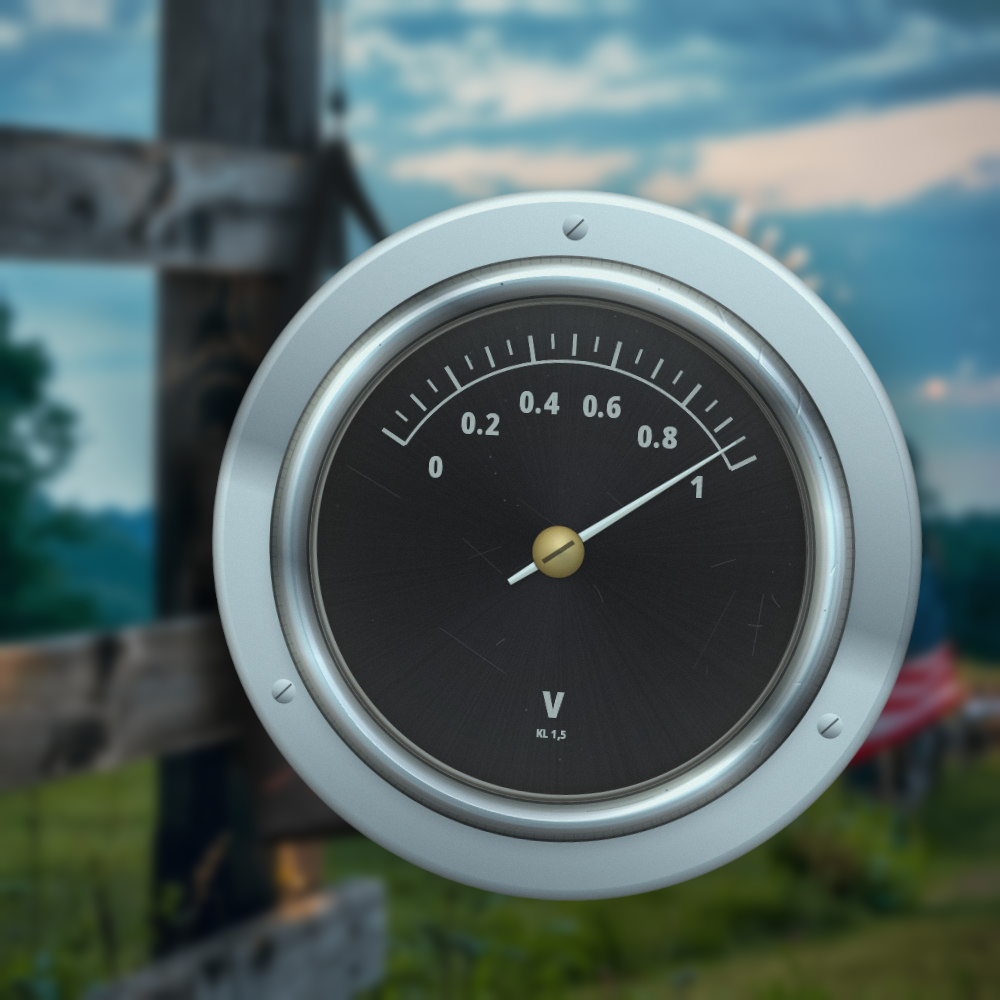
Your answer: **0.95** V
